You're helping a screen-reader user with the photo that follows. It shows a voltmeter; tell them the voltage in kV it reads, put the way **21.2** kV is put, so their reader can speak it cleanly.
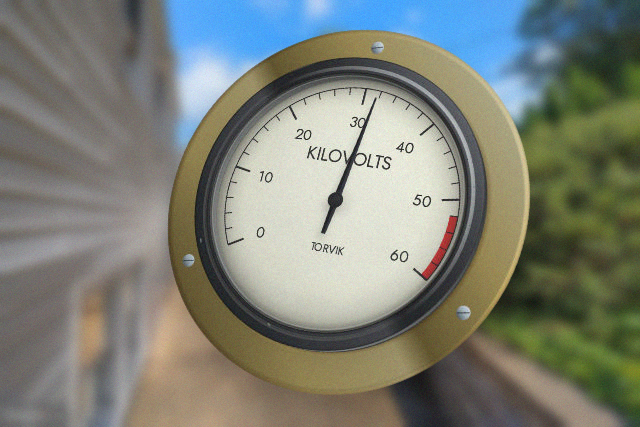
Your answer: **32** kV
